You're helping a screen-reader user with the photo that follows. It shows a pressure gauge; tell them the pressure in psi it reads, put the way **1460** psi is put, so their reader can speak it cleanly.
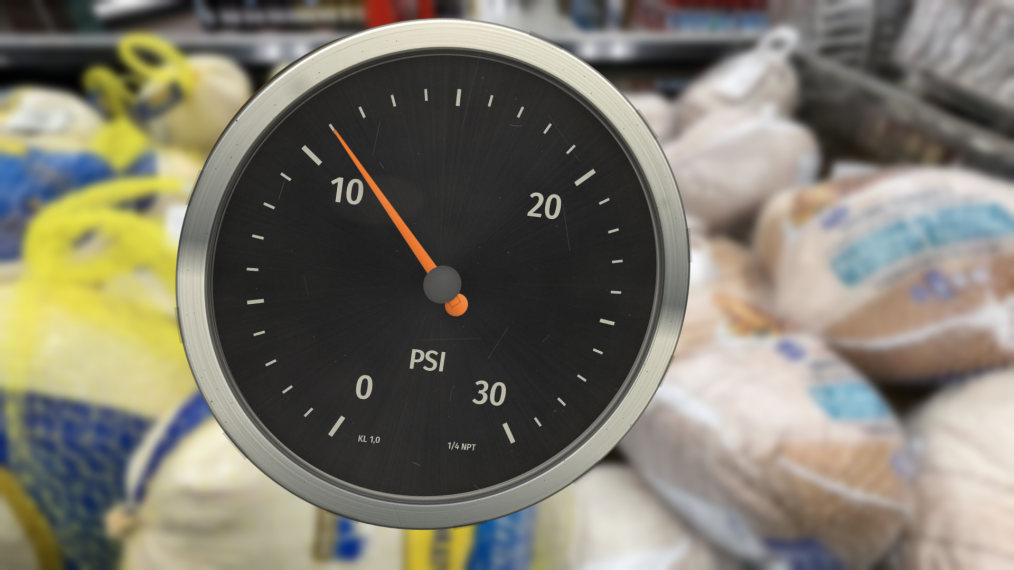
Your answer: **11** psi
